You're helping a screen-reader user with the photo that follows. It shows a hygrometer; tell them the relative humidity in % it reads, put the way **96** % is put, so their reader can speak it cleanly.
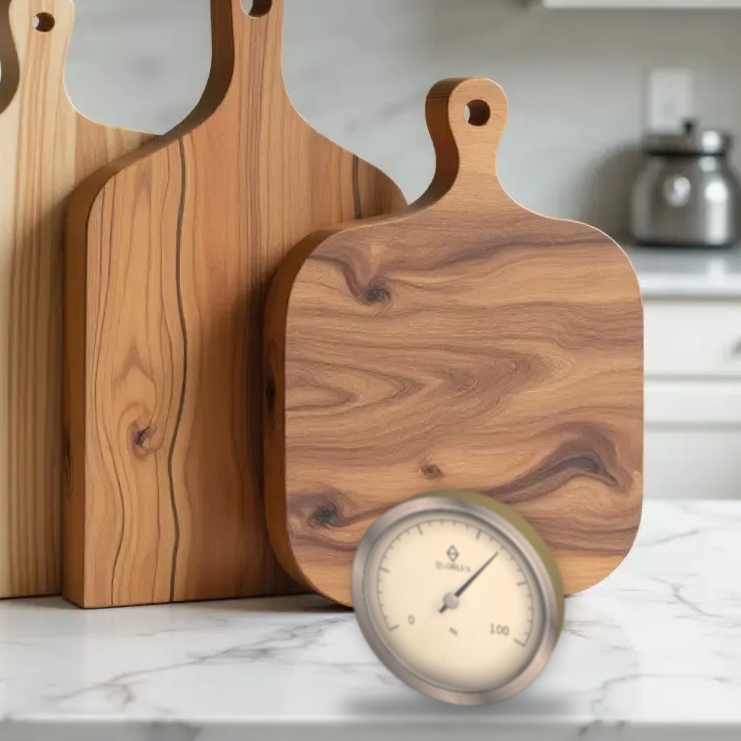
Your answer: **68** %
